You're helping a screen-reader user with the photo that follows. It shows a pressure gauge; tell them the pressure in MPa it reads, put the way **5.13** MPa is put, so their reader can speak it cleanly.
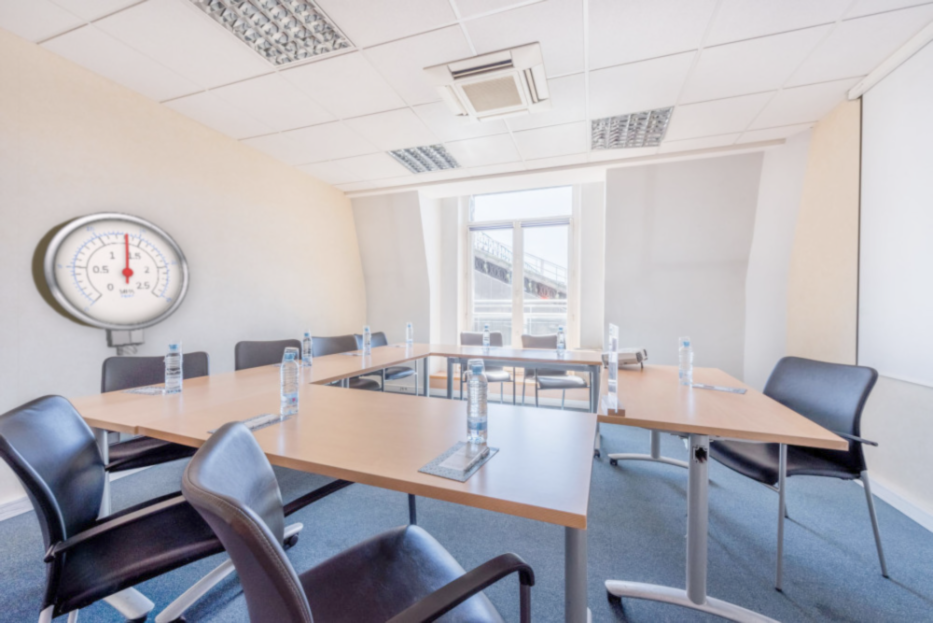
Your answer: **1.3** MPa
